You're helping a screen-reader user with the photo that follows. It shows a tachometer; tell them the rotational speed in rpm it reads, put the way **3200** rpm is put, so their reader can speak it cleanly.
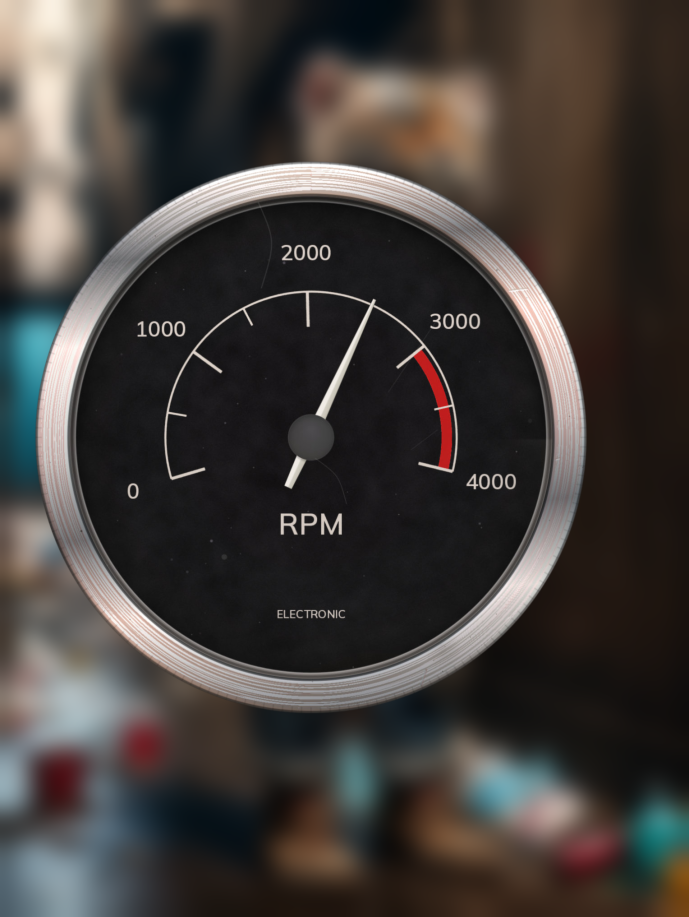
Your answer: **2500** rpm
